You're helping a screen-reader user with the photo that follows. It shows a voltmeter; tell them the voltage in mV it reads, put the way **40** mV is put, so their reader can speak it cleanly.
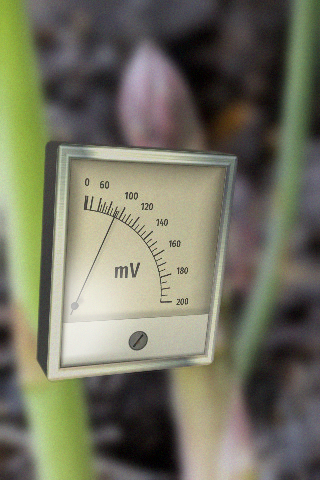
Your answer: **90** mV
